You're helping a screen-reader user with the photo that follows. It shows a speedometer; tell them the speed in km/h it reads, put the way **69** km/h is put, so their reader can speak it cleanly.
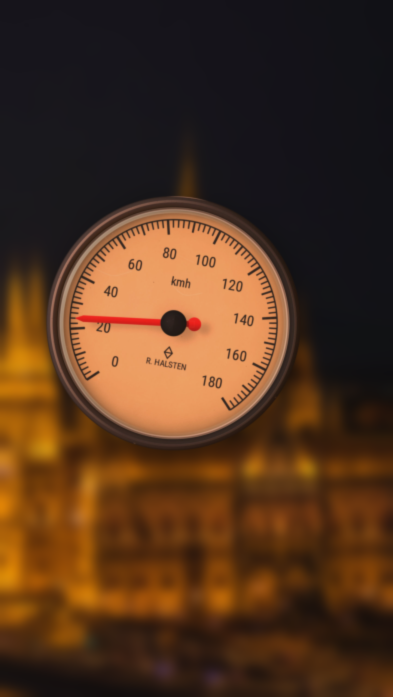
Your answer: **24** km/h
